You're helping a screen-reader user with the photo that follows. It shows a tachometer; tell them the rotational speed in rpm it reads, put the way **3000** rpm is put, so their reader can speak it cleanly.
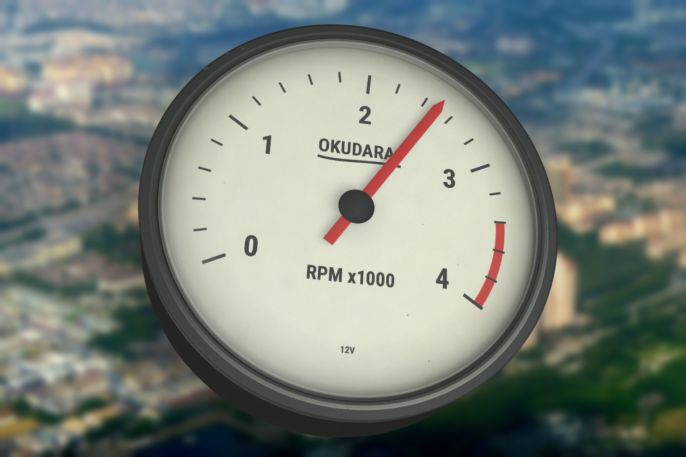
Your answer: **2500** rpm
